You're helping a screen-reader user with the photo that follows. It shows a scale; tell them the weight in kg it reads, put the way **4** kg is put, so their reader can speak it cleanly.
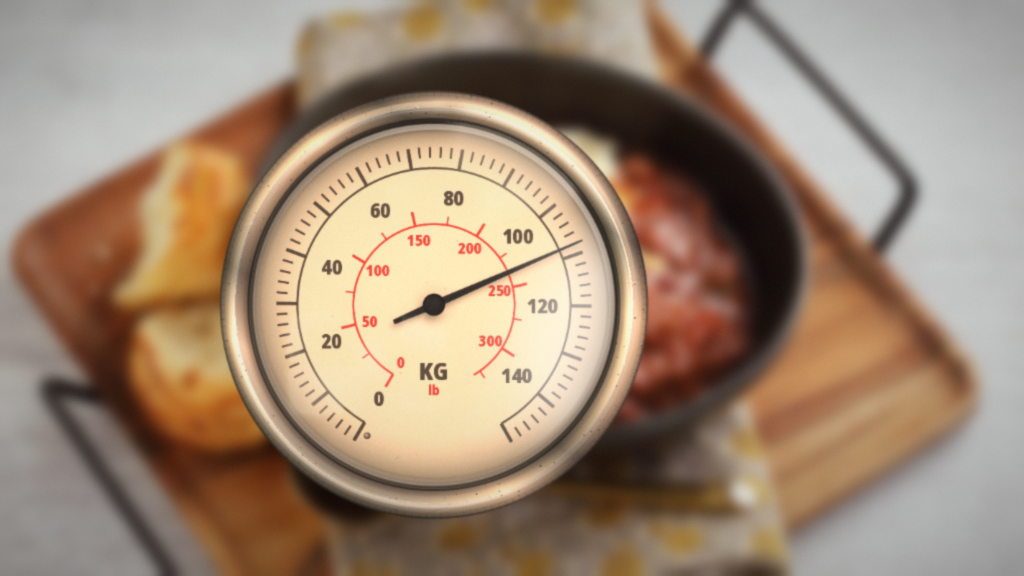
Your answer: **108** kg
